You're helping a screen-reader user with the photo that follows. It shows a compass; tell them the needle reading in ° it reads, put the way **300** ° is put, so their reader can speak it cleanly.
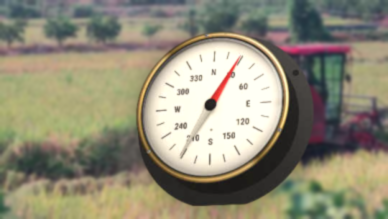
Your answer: **30** °
